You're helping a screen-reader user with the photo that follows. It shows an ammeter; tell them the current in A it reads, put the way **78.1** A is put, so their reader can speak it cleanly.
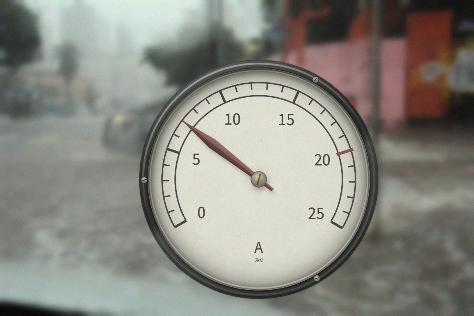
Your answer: **7** A
